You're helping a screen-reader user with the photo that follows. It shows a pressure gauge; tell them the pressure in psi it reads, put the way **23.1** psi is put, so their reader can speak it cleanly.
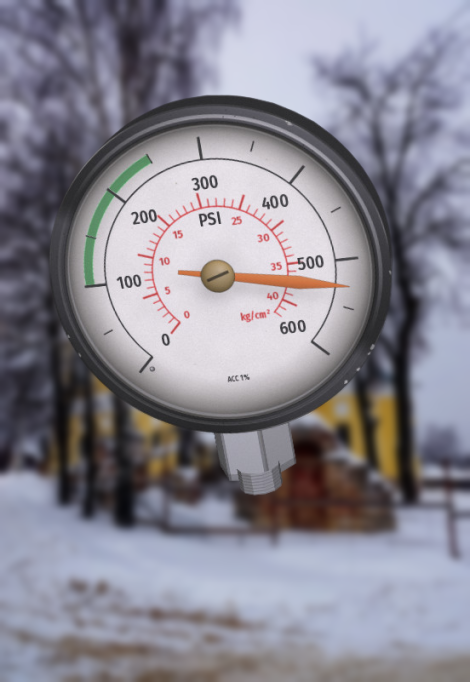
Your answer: **525** psi
